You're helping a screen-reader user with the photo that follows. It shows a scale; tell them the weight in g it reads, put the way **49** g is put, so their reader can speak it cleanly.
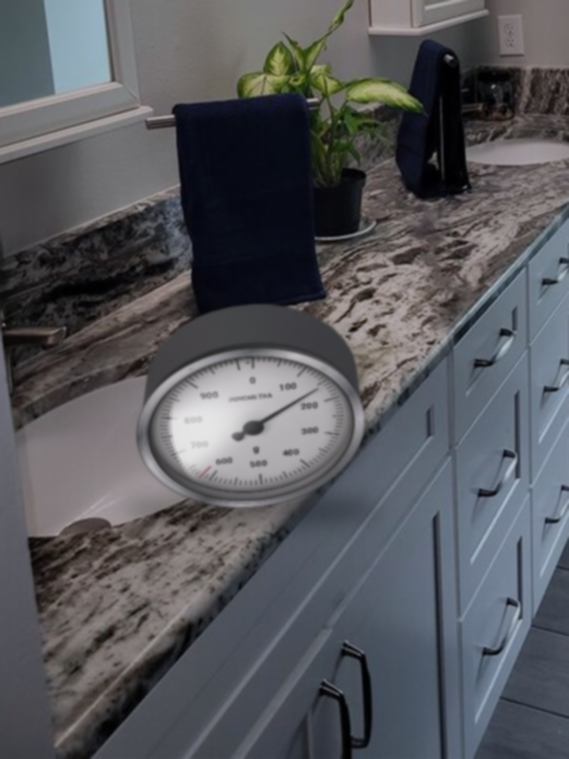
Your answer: **150** g
